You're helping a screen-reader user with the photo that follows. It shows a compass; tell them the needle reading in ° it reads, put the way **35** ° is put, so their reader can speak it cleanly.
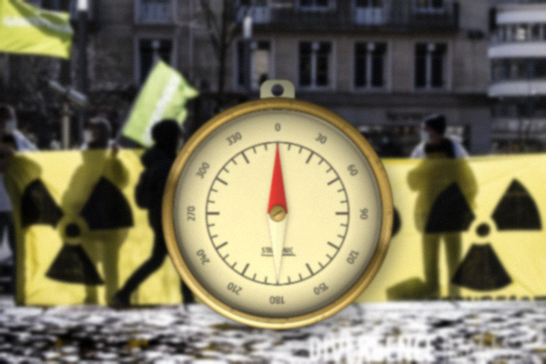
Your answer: **0** °
